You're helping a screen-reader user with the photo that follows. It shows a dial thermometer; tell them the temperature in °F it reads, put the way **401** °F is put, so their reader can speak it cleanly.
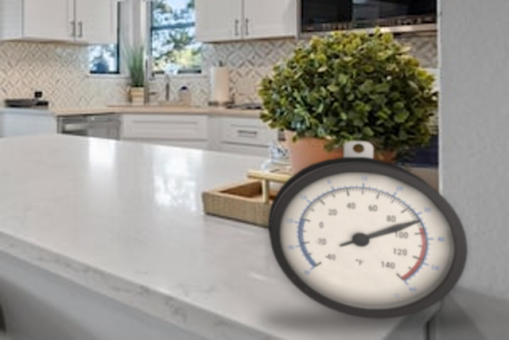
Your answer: **90** °F
